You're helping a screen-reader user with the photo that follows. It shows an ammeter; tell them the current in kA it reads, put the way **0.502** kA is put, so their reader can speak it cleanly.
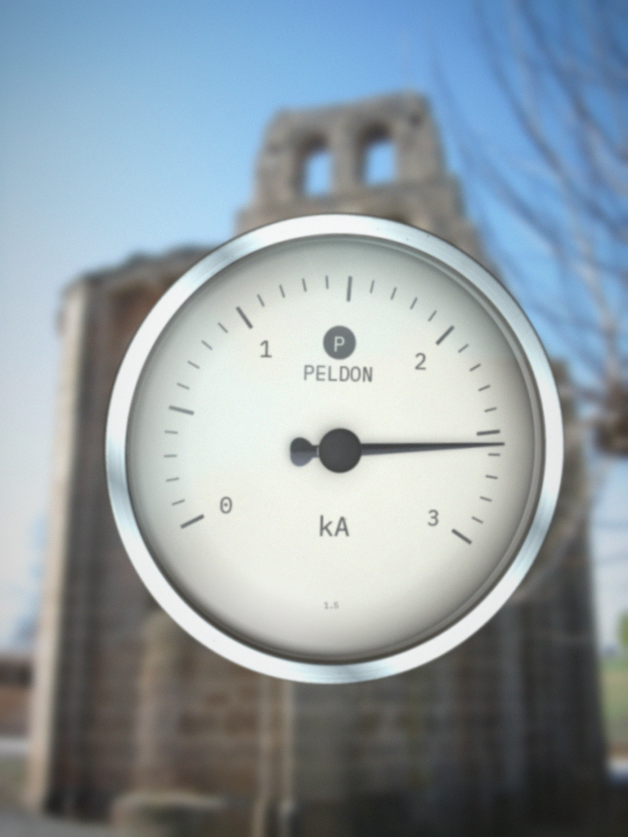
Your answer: **2.55** kA
